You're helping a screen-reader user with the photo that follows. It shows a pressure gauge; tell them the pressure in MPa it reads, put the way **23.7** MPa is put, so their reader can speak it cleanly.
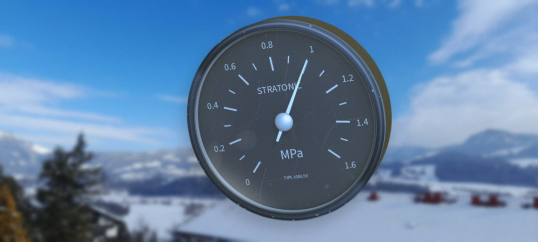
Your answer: **1** MPa
